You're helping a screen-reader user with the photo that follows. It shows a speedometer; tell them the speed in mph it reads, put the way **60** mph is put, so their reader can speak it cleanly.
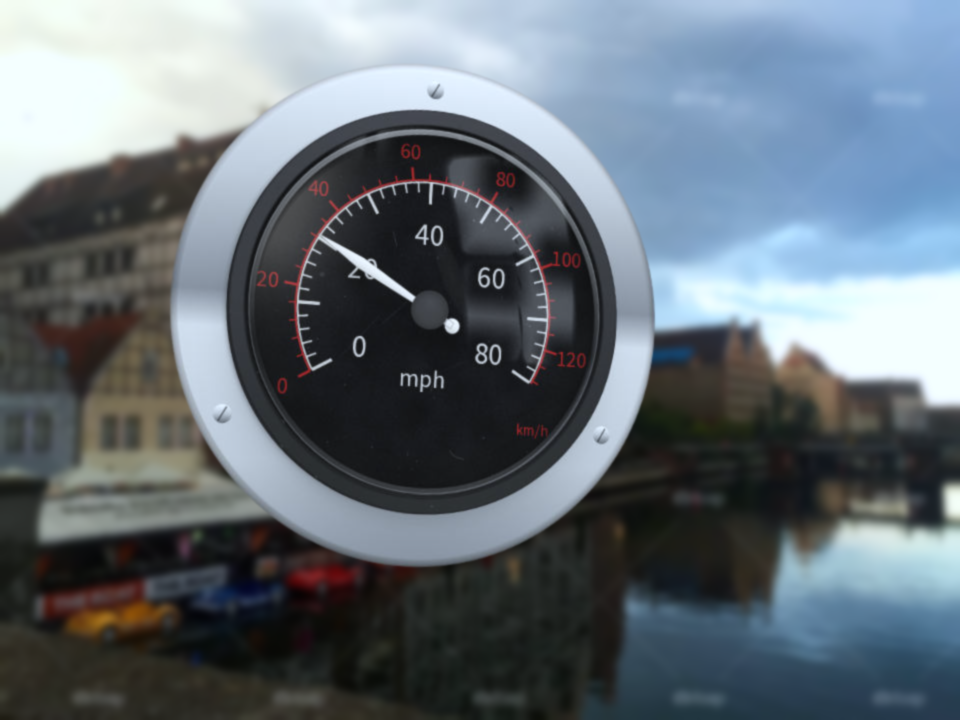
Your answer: **20** mph
